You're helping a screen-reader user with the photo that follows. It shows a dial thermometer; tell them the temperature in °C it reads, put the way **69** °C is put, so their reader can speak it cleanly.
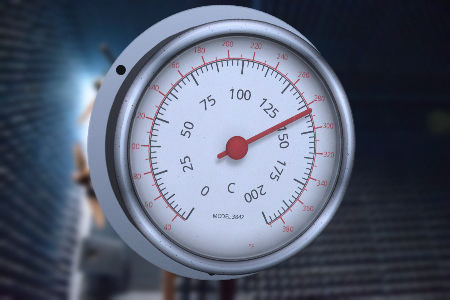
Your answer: **140** °C
